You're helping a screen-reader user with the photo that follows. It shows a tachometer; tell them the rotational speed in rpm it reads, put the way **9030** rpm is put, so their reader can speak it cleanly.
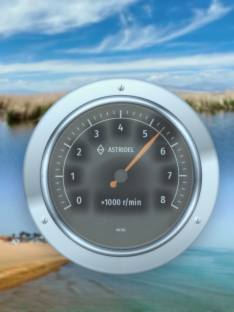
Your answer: **5400** rpm
